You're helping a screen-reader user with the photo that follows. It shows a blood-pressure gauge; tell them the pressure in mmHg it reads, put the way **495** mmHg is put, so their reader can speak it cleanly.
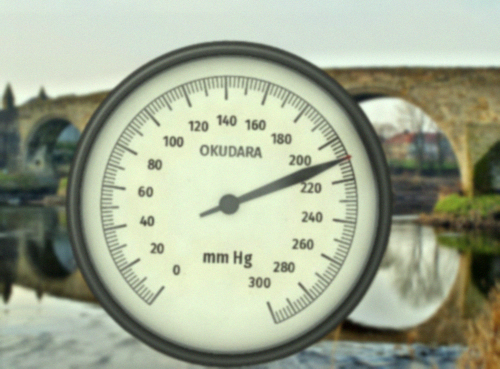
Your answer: **210** mmHg
